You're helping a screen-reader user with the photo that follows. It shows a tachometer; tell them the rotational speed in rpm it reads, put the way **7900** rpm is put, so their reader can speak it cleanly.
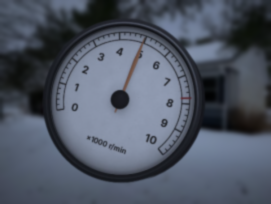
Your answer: **5000** rpm
